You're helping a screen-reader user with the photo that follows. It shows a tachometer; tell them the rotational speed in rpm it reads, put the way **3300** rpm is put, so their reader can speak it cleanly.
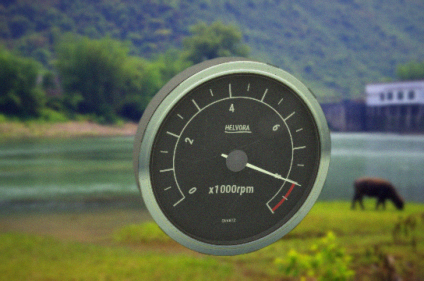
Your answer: **8000** rpm
